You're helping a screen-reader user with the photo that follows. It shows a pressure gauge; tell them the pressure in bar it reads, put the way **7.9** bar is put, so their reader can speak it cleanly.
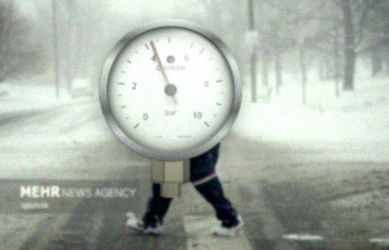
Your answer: **4.25** bar
